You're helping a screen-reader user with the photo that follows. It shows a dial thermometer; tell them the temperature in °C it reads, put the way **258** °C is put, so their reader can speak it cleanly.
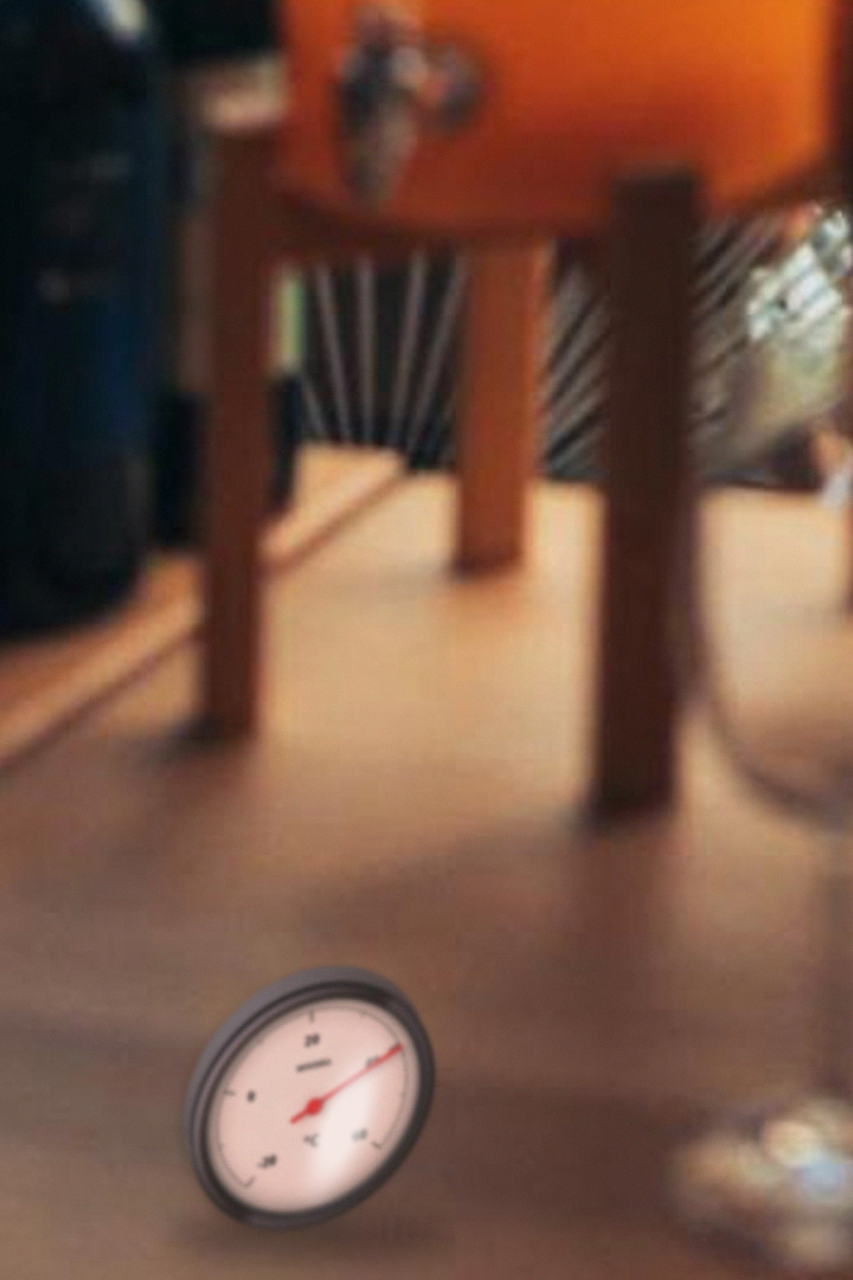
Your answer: **40** °C
